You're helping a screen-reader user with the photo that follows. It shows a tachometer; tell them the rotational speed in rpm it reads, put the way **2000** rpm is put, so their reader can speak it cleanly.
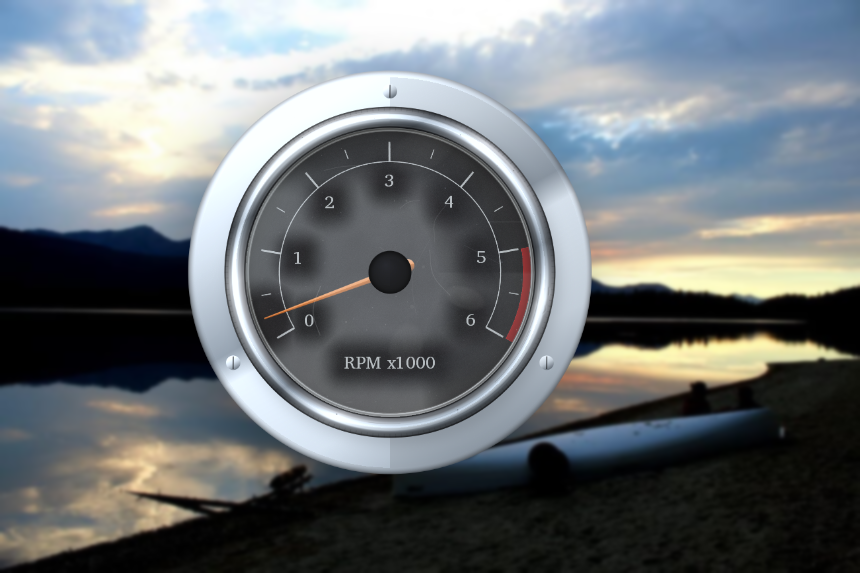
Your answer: **250** rpm
